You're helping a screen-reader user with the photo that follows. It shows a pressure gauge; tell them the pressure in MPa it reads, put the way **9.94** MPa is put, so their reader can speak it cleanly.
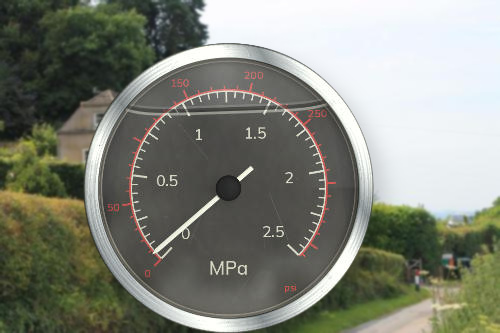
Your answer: **0.05** MPa
